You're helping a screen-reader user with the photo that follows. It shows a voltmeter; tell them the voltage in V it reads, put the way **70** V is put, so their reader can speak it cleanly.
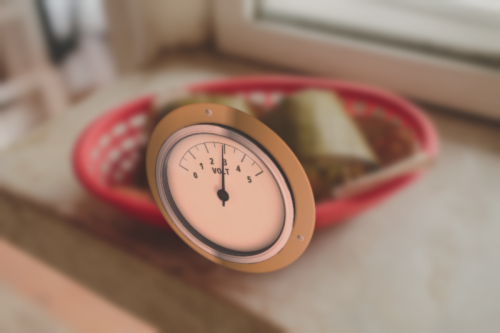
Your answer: **3** V
